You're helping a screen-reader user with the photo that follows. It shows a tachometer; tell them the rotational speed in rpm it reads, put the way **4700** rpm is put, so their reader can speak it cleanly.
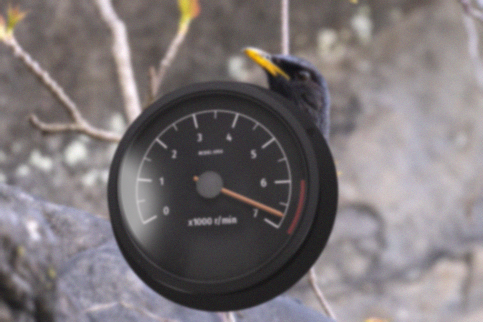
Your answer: **6750** rpm
